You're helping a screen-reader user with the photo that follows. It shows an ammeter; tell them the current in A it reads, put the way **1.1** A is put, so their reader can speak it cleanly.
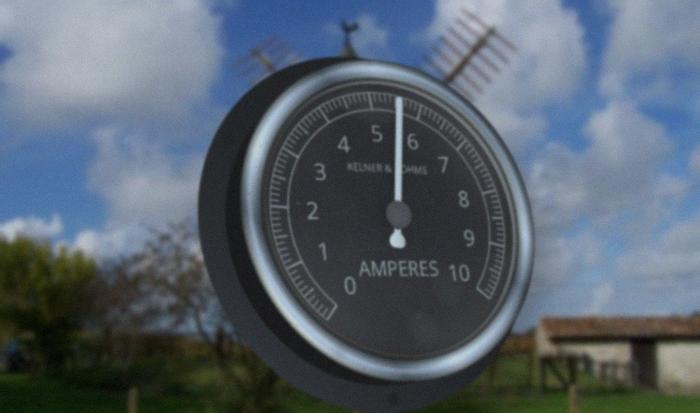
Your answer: **5.5** A
